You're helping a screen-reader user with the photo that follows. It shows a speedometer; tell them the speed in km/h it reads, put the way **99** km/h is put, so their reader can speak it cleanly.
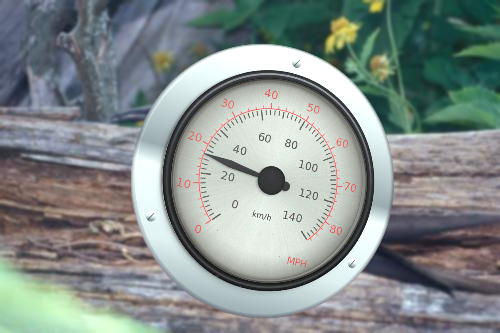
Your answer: **28** km/h
